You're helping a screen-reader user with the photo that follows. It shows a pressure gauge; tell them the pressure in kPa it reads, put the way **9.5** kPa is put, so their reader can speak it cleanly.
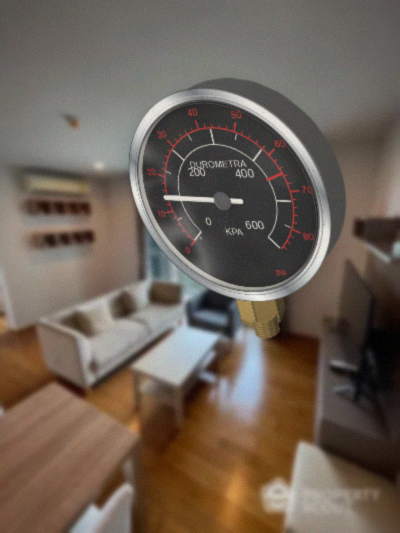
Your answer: **100** kPa
